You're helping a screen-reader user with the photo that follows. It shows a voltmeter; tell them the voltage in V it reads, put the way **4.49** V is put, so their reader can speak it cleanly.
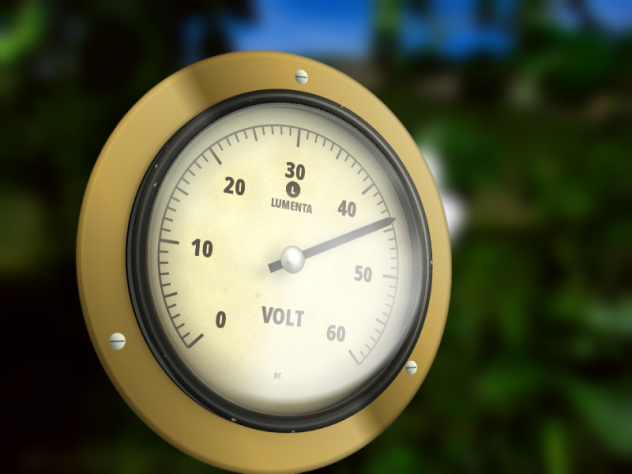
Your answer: **44** V
